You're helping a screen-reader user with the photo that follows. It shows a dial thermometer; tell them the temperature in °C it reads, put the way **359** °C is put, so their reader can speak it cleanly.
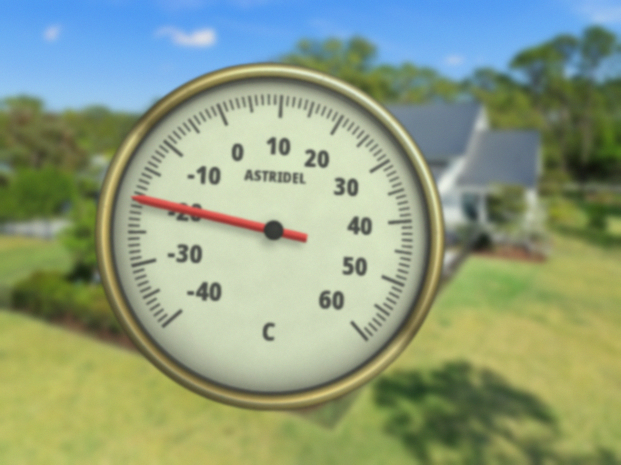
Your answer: **-20** °C
